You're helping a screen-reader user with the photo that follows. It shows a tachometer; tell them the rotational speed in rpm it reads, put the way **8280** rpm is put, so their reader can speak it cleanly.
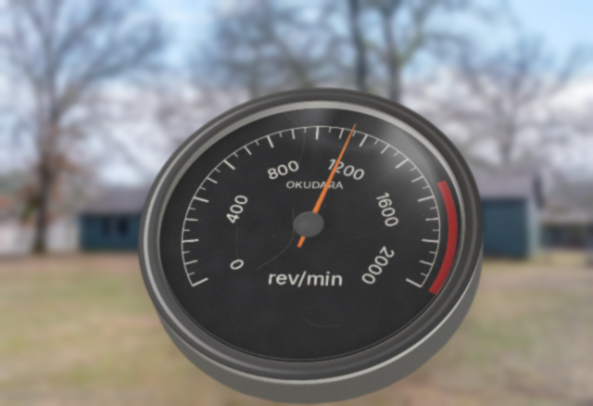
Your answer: **1150** rpm
